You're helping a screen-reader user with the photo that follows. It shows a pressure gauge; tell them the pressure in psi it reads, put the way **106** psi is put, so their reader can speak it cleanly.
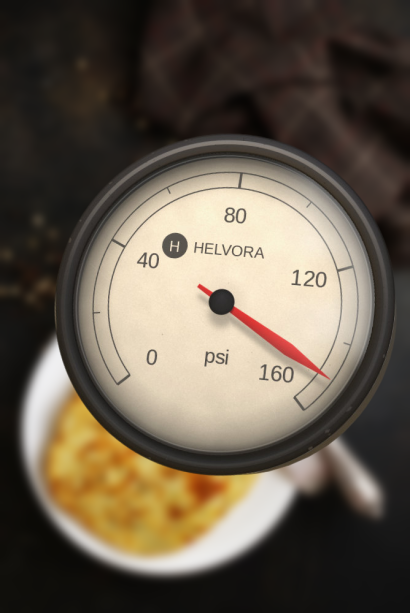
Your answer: **150** psi
